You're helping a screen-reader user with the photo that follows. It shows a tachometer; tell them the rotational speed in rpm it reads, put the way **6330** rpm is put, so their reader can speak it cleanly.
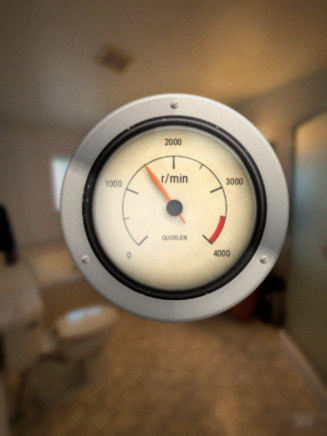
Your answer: **1500** rpm
